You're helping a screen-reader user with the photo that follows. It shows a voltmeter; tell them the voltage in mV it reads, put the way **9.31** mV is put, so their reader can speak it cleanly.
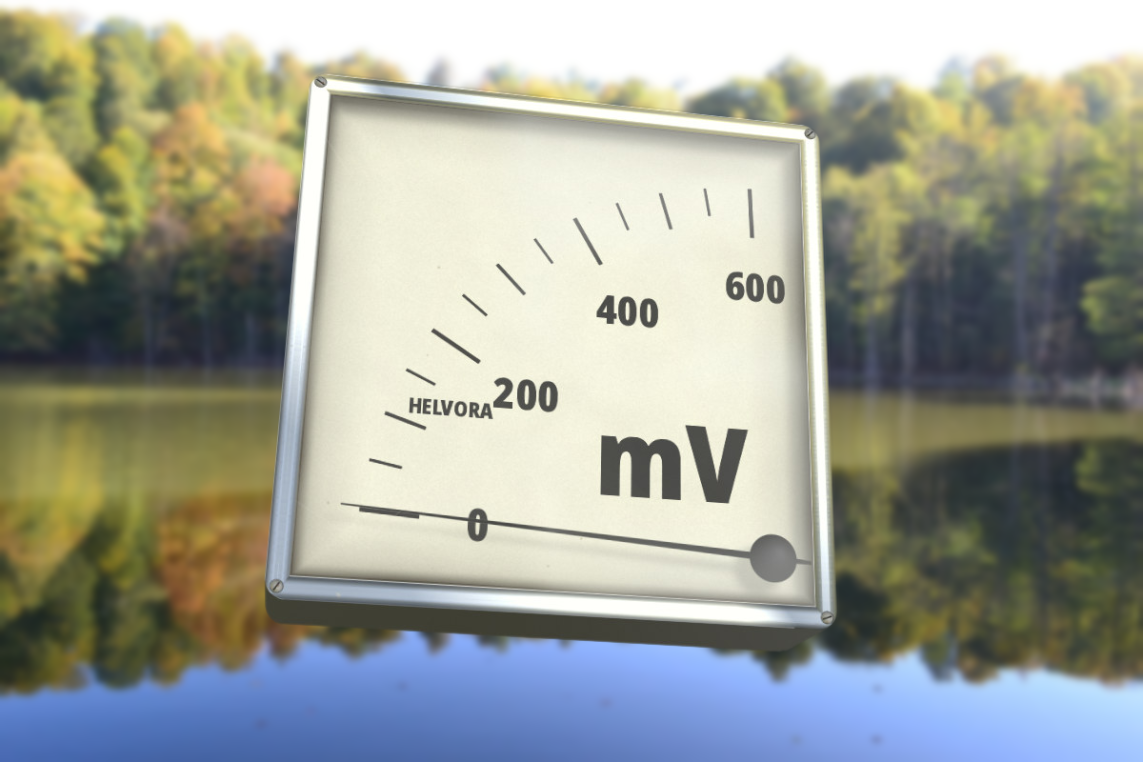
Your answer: **0** mV
